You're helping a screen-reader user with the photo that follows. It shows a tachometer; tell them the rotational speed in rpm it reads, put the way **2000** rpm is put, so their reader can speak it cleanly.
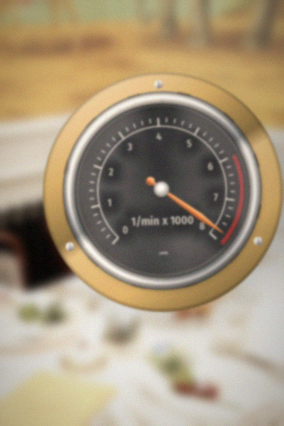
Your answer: **7800** rpm
